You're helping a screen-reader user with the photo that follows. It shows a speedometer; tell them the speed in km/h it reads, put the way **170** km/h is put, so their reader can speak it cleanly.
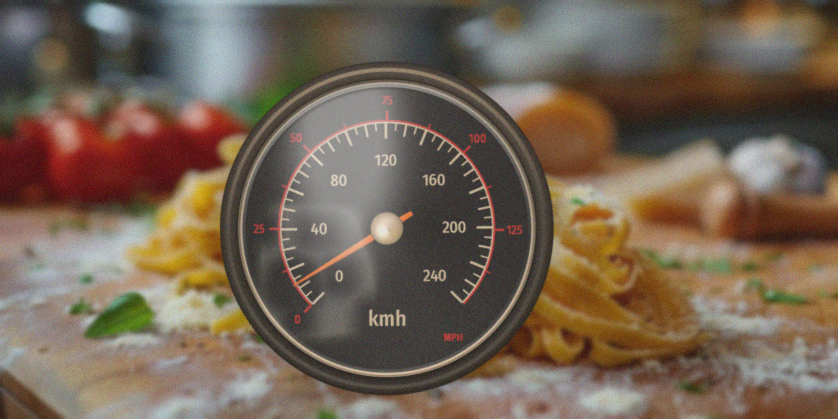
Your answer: **12.5** km/h
